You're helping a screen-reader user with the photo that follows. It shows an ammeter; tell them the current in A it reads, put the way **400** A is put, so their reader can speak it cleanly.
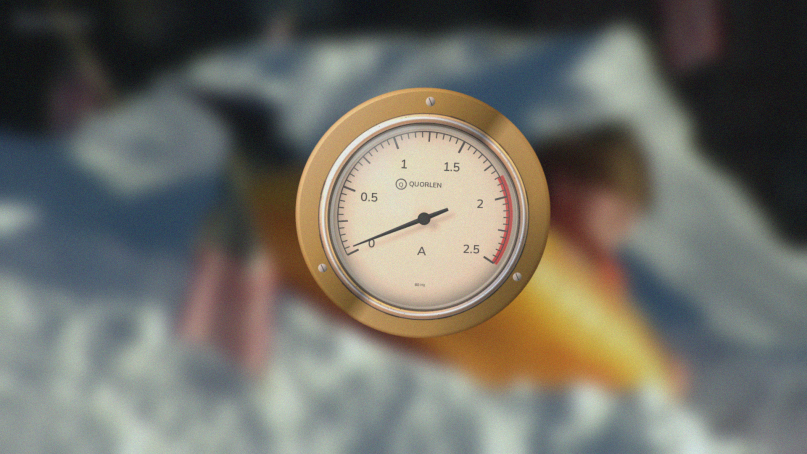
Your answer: **0.05** A
